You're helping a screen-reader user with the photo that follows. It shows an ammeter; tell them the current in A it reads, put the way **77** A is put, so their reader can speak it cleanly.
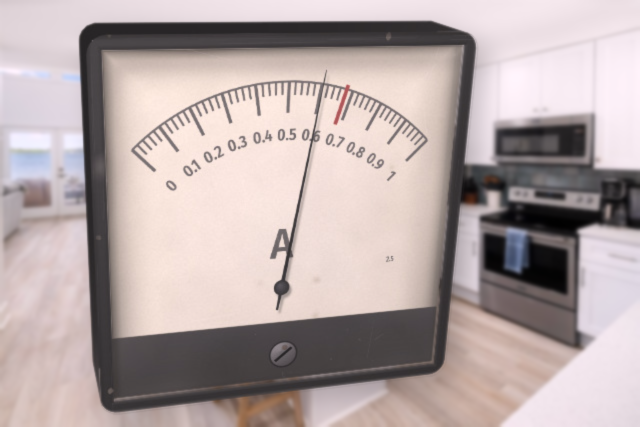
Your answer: **0.6** A
